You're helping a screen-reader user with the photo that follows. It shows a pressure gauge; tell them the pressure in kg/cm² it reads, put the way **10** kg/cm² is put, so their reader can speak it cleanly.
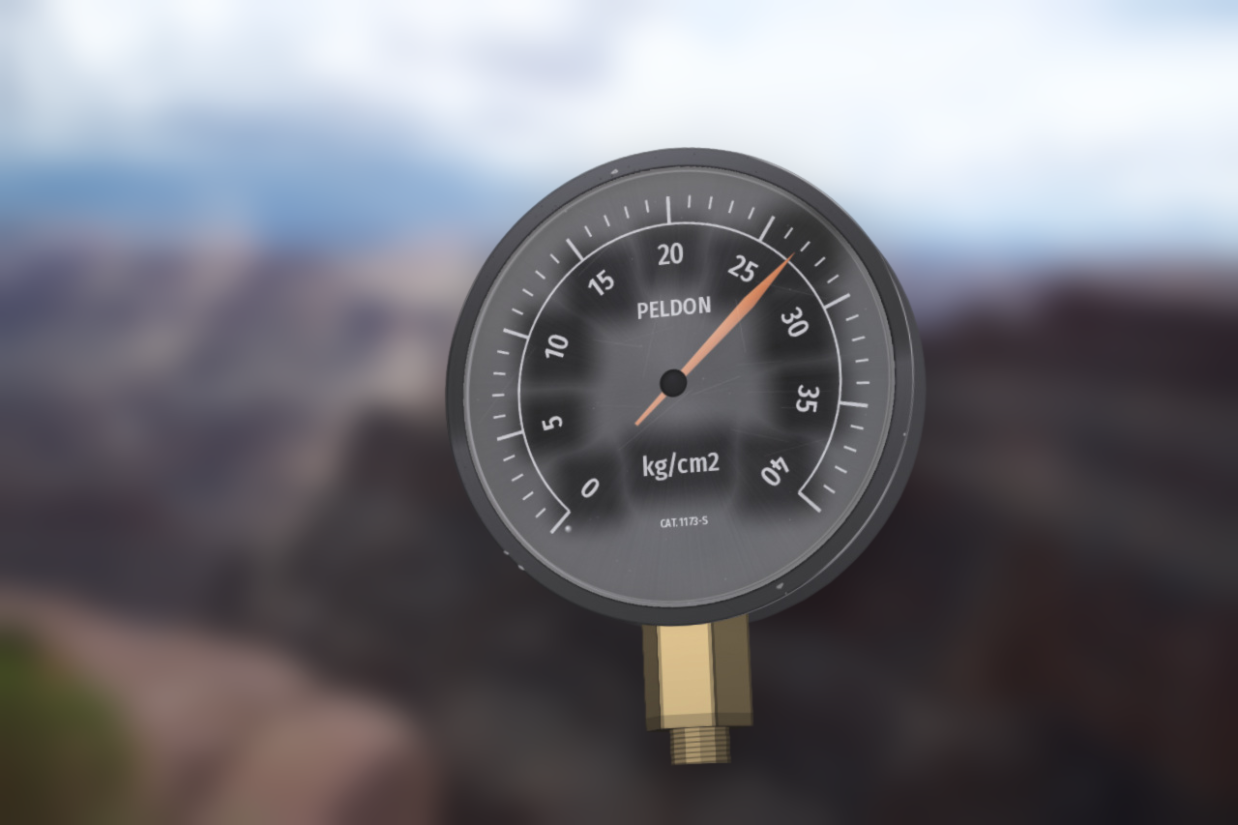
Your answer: **27** kg/cm²
